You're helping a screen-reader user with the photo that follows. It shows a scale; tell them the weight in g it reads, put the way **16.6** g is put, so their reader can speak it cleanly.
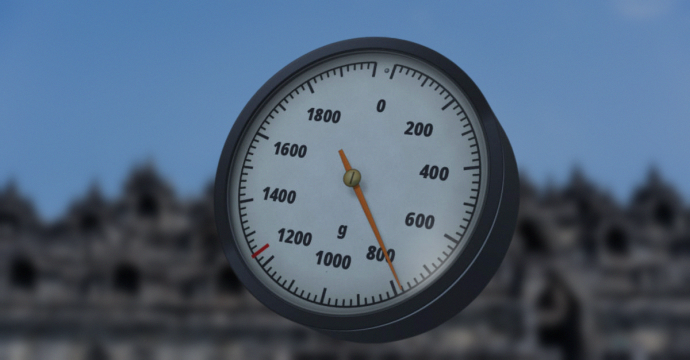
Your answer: **780** g
